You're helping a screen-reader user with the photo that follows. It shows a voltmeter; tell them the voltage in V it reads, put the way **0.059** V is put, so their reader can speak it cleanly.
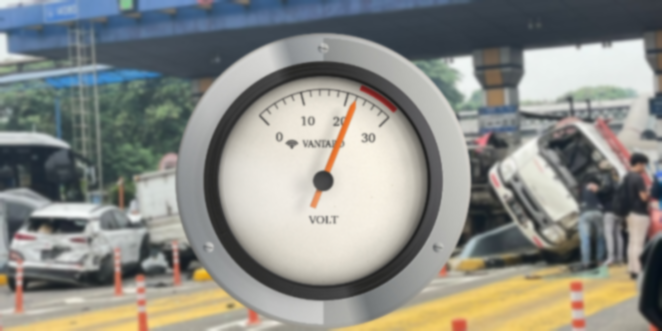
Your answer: **22** V
